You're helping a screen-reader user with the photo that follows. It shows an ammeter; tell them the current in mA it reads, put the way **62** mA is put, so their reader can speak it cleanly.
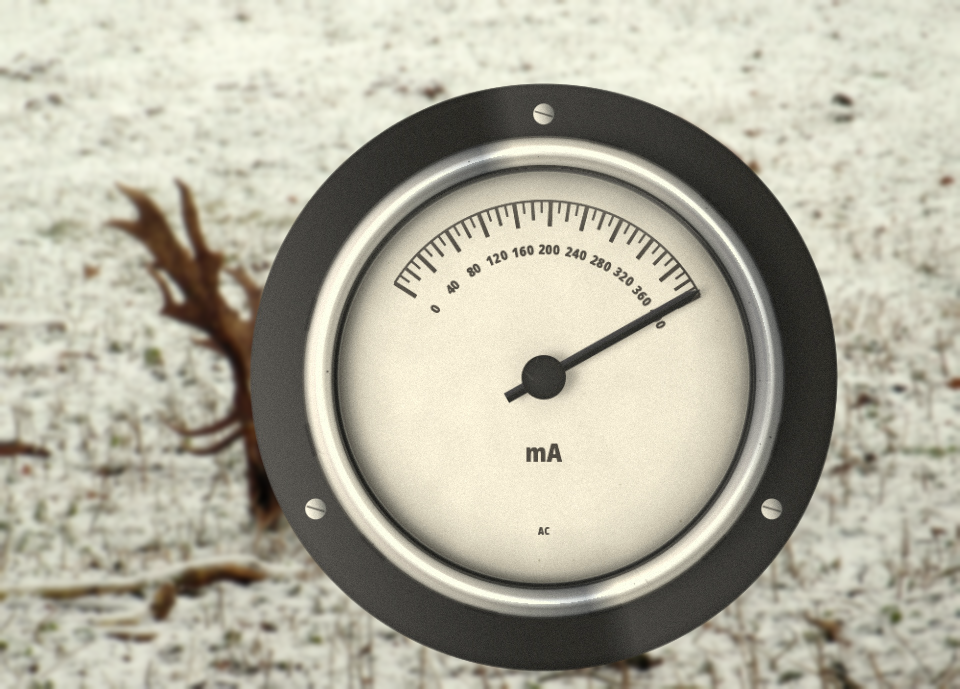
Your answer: **395** mA
